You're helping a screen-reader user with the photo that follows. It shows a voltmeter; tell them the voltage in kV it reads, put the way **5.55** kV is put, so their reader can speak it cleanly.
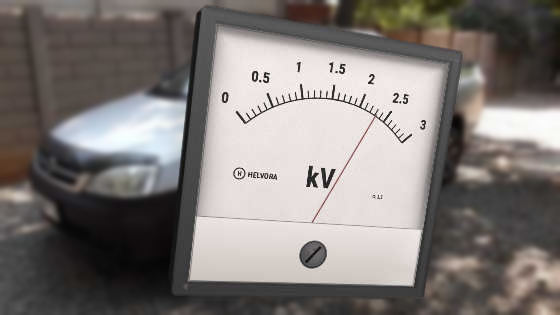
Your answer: **2.3** kV
